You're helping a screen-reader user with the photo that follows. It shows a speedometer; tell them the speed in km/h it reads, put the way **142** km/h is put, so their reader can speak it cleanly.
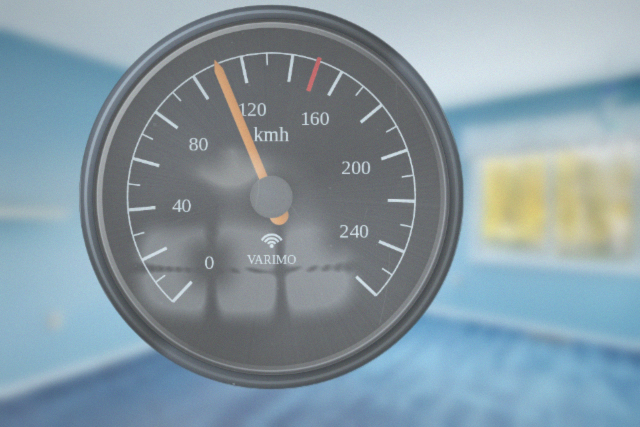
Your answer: **110** km/h
